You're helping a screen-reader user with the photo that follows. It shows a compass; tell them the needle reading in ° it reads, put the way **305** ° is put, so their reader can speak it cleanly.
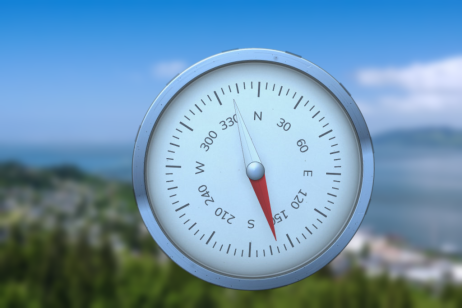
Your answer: **160** °
